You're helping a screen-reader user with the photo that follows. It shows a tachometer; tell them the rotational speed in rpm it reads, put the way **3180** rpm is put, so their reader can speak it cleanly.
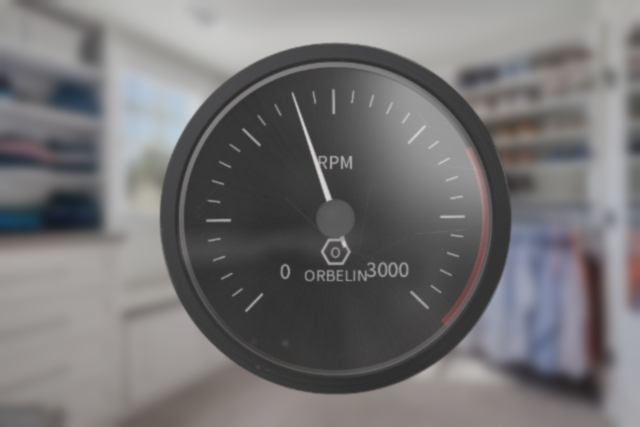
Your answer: **1300** rpm
